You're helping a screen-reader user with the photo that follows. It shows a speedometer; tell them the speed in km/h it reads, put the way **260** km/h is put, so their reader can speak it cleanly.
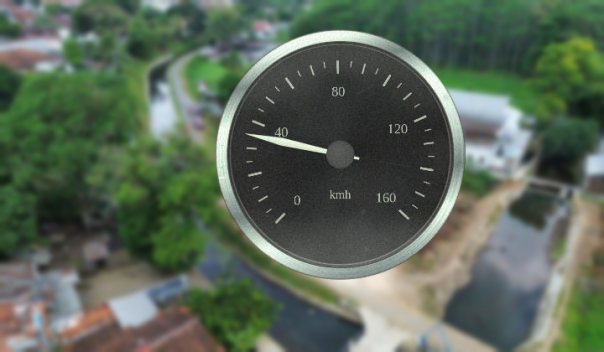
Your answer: **35** km/h
